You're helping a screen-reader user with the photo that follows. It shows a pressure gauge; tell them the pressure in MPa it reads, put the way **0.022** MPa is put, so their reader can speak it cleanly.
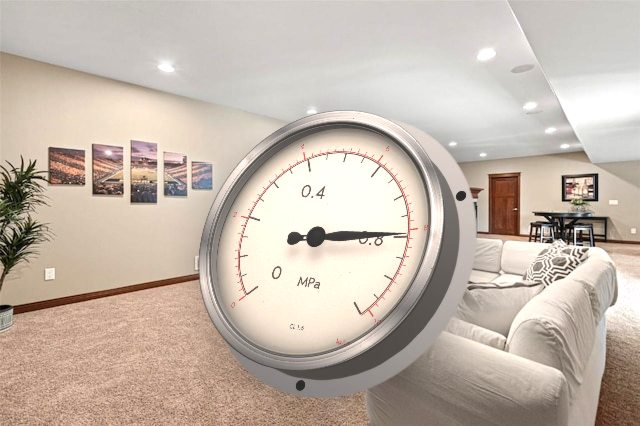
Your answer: **0.8** MPa
